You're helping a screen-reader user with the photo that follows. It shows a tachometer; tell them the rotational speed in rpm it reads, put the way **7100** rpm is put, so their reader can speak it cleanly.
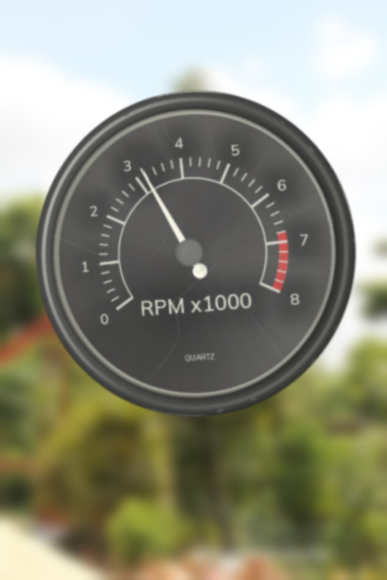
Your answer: **3200** rpm
